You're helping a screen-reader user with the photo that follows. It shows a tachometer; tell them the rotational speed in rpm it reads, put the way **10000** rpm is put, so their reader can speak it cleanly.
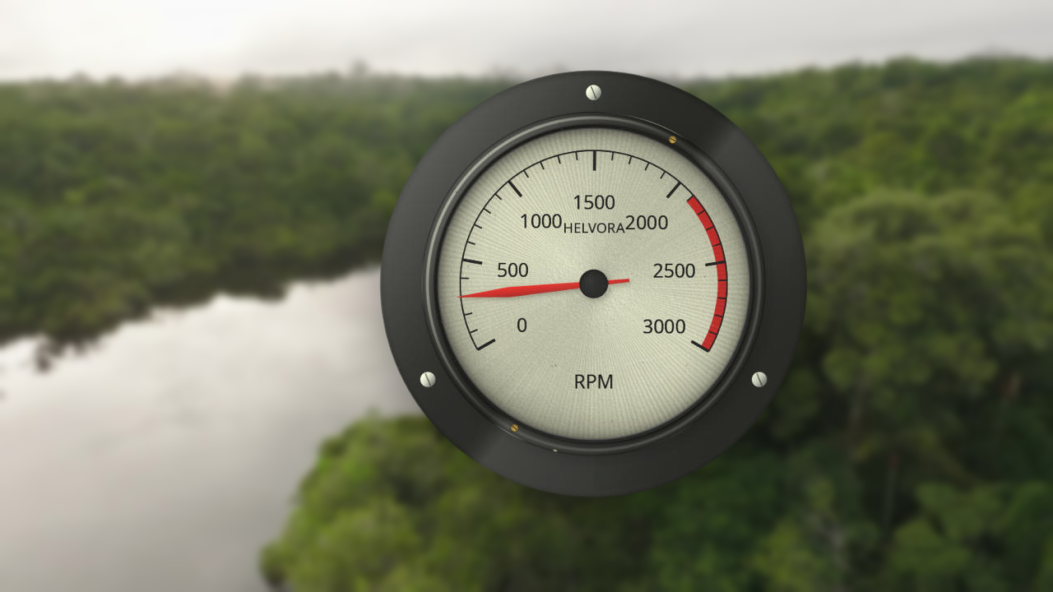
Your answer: **300** rpm
